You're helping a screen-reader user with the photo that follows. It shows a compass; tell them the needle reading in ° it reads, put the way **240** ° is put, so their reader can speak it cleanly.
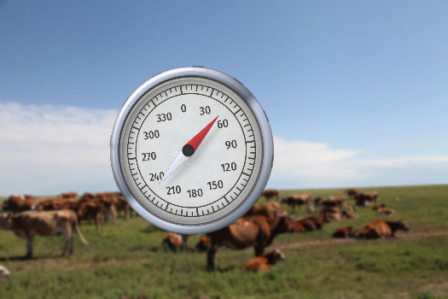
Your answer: **50** °
